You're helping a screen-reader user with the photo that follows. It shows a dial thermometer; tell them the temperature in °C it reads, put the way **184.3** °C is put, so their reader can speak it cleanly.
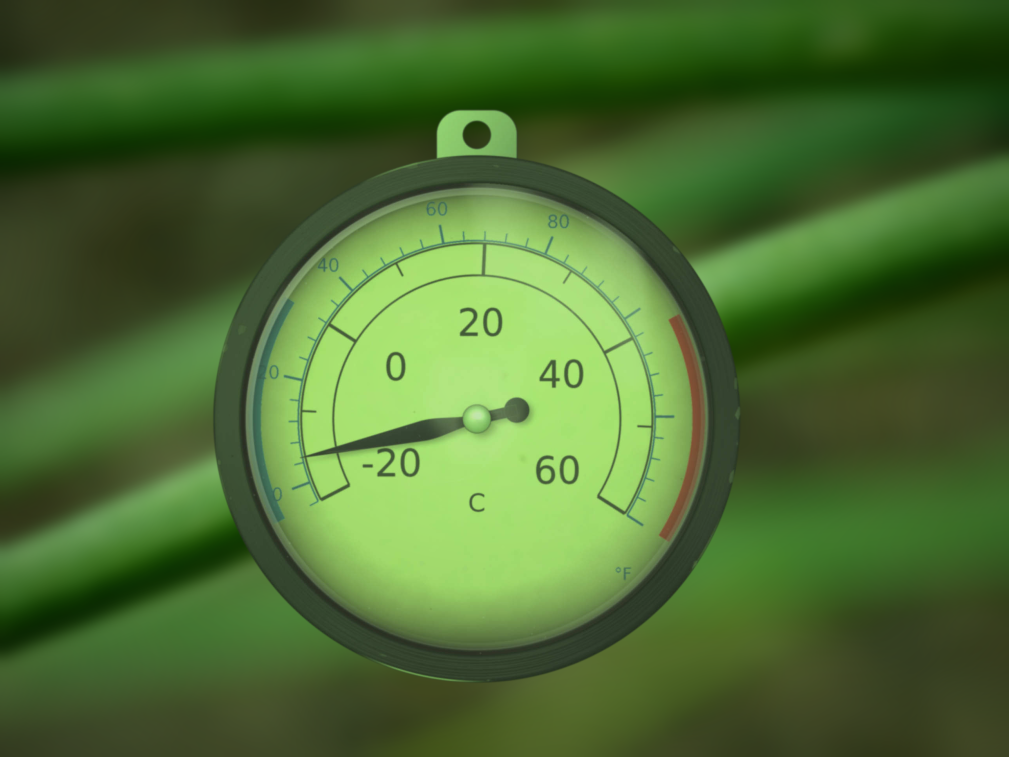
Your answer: **-15** °C
